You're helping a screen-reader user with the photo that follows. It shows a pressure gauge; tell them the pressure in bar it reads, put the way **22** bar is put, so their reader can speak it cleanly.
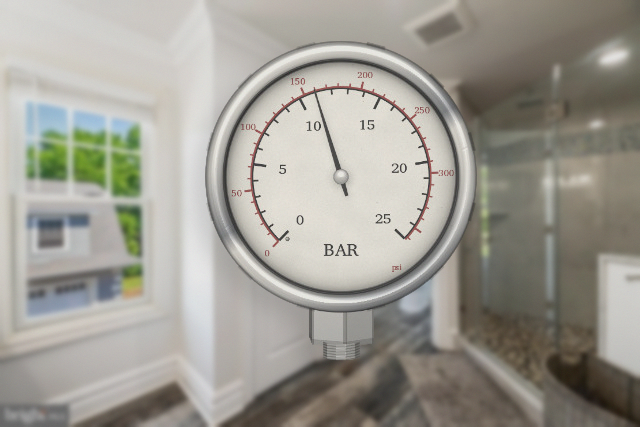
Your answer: **11** bar
